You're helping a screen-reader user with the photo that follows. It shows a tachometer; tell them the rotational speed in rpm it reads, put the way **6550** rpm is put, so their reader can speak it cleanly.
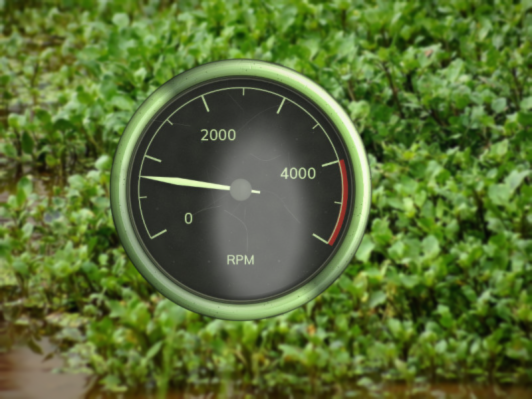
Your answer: **750** rpm
